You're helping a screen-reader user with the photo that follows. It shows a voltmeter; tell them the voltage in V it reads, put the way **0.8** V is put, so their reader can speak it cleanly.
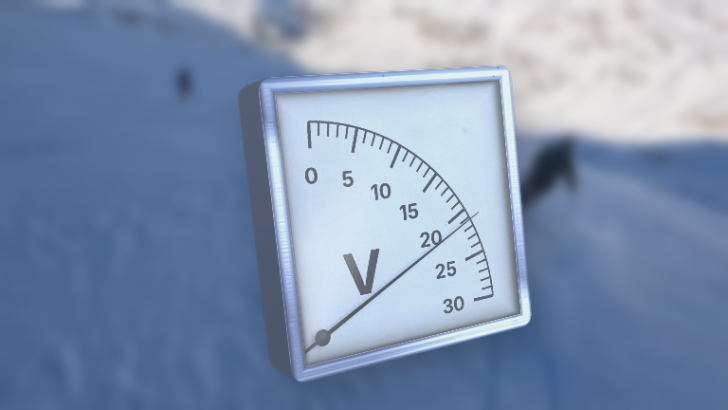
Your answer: **21** V
